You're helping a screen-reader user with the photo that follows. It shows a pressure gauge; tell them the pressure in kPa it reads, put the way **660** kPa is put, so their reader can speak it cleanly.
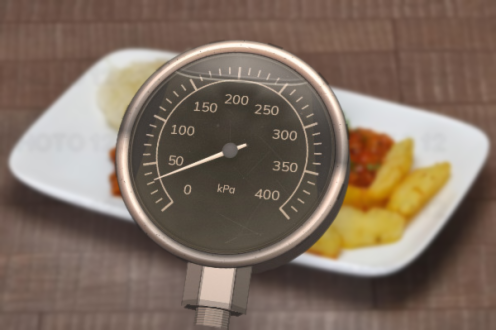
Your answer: **30** kPa
